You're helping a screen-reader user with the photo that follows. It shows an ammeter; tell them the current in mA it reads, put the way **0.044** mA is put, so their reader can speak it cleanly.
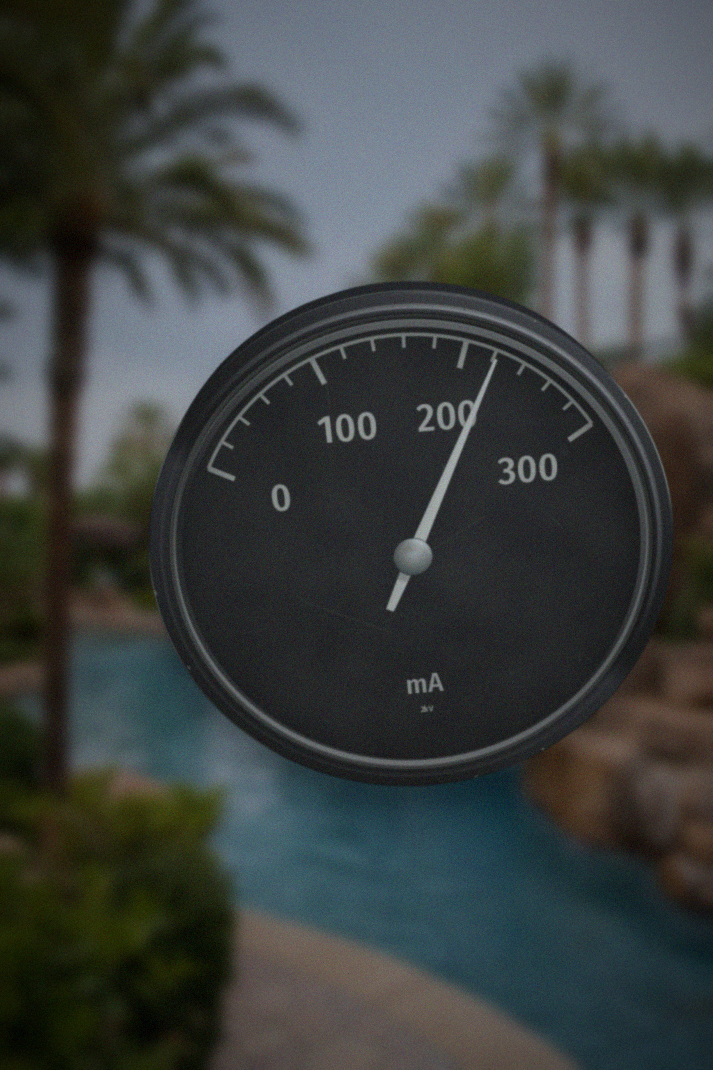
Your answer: **220** mA
